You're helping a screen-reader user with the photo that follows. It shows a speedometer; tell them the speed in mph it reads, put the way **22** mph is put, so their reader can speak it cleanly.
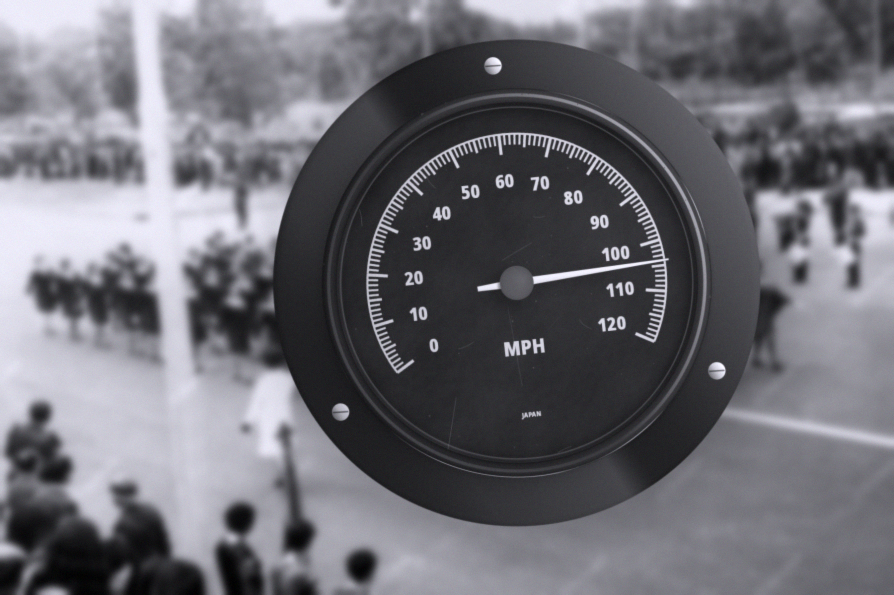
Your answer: **104** mph
